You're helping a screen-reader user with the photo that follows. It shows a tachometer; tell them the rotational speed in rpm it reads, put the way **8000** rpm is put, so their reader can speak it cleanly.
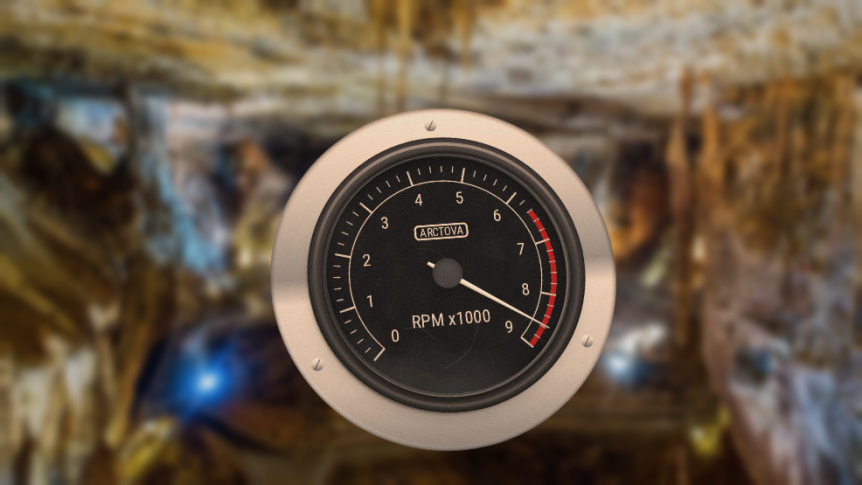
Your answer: **8600** rpm
